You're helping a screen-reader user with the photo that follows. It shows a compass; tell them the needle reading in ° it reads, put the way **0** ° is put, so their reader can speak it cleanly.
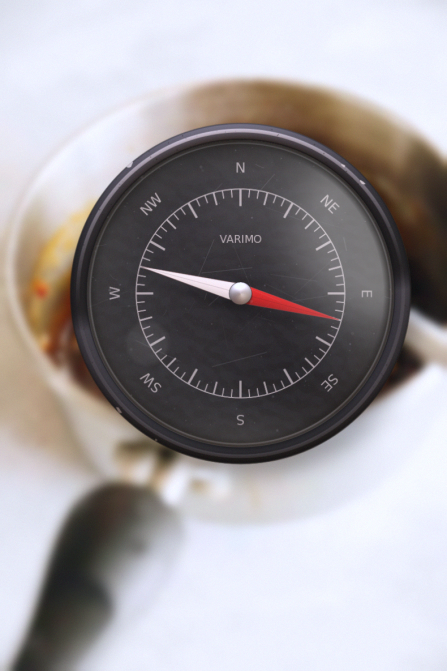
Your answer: **105** °
